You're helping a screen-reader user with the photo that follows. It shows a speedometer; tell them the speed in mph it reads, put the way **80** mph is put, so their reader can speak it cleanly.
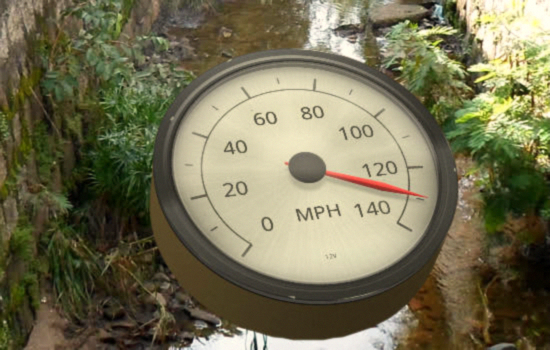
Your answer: **130** mph
